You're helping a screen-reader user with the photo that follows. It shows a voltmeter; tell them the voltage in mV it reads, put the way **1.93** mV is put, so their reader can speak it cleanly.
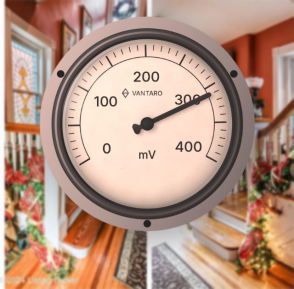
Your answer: **310** mV
